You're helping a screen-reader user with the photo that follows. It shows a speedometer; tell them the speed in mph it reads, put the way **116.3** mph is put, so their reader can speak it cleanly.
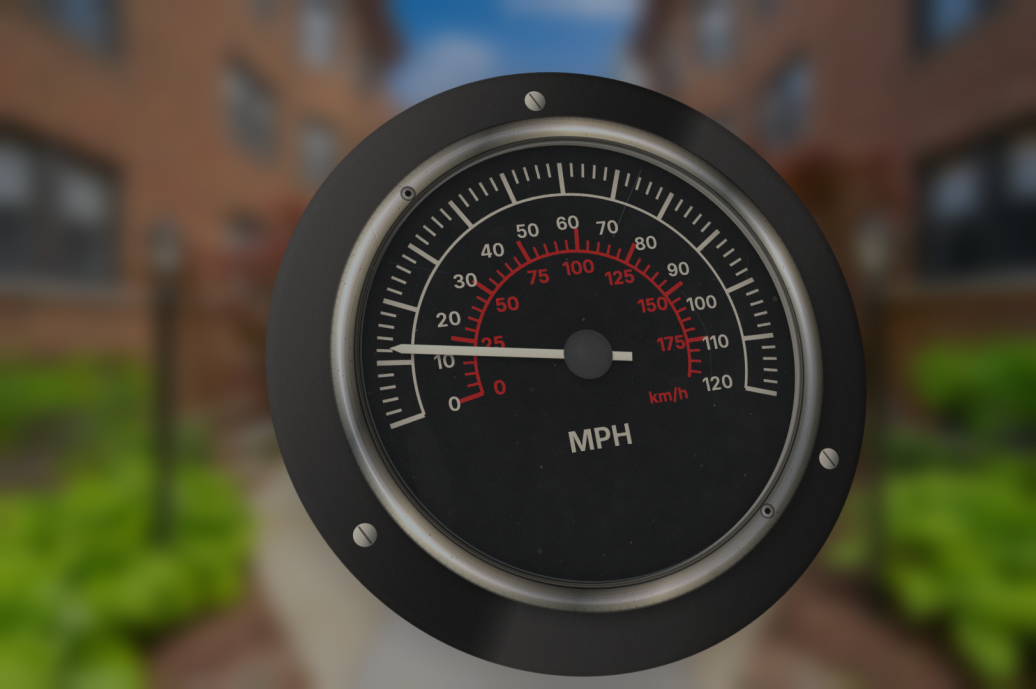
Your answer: **12** mph
